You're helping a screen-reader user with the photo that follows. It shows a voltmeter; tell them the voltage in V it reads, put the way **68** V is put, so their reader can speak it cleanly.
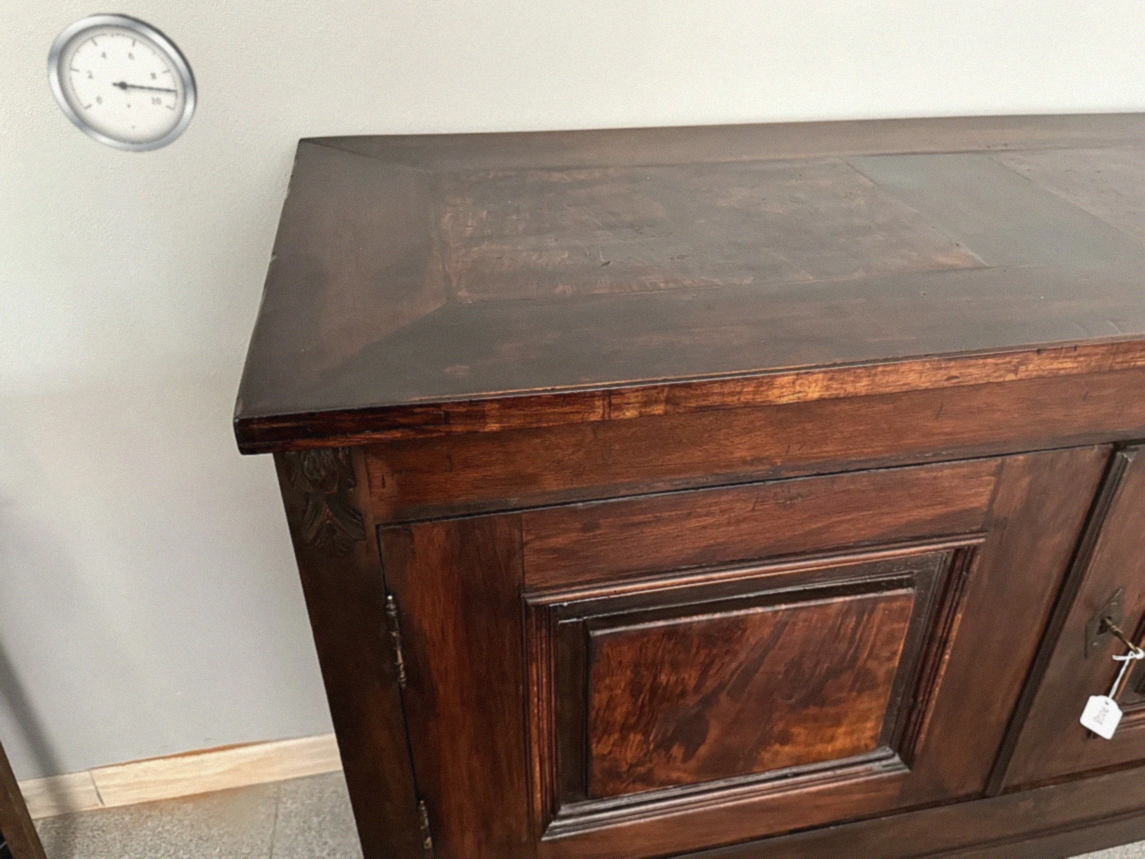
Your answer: **9** V
